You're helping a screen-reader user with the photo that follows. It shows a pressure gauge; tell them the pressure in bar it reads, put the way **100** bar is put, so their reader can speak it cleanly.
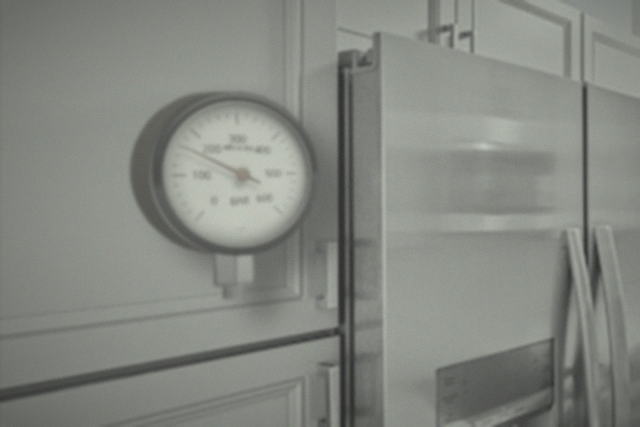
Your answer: **160** bar
